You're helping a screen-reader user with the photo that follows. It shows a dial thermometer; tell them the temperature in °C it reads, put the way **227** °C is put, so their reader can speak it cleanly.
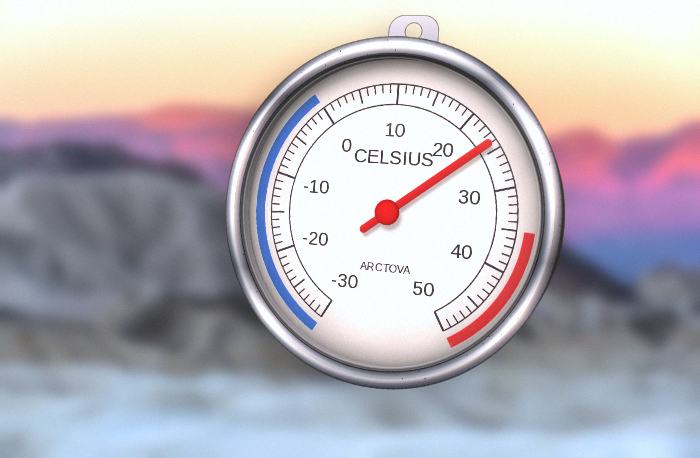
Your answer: **24** °C
